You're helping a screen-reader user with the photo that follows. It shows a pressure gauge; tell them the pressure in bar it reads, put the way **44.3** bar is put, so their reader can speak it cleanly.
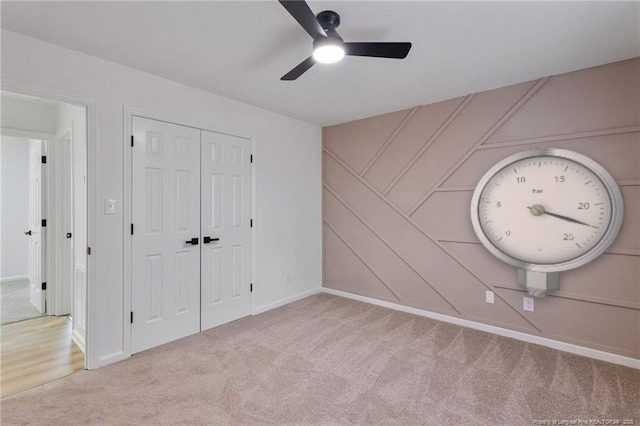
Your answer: **22.5** bar
